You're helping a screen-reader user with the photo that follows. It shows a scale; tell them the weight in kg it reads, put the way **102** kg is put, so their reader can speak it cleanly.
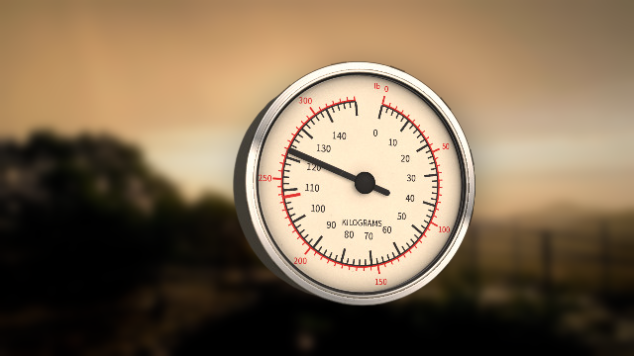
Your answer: **122** kg
